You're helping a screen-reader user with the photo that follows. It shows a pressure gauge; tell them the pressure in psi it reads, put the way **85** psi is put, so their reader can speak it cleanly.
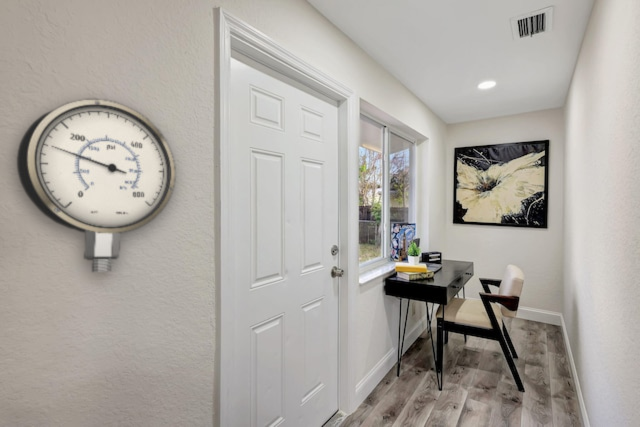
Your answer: **140** psi
